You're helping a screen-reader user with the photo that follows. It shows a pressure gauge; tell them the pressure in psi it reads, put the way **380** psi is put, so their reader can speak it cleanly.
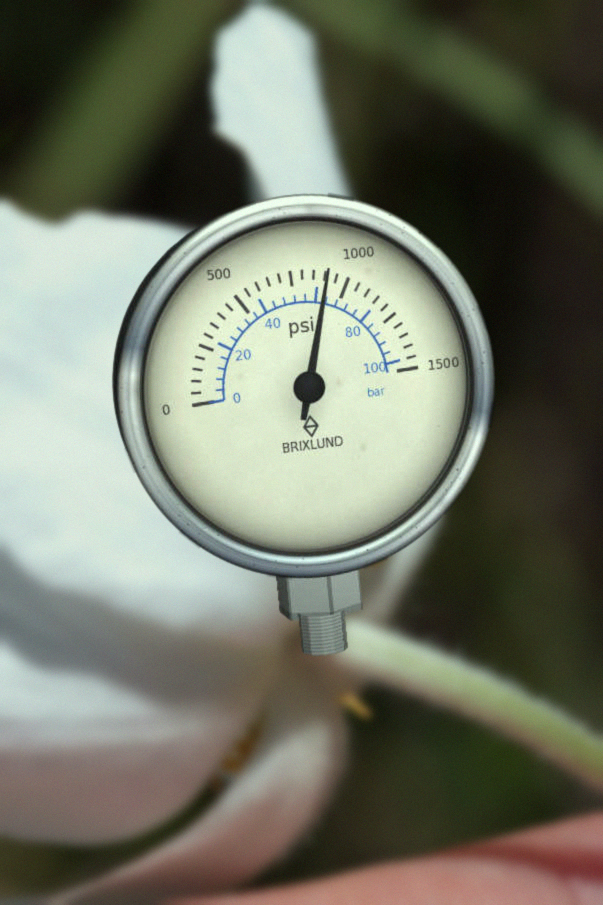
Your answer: **900** psi
